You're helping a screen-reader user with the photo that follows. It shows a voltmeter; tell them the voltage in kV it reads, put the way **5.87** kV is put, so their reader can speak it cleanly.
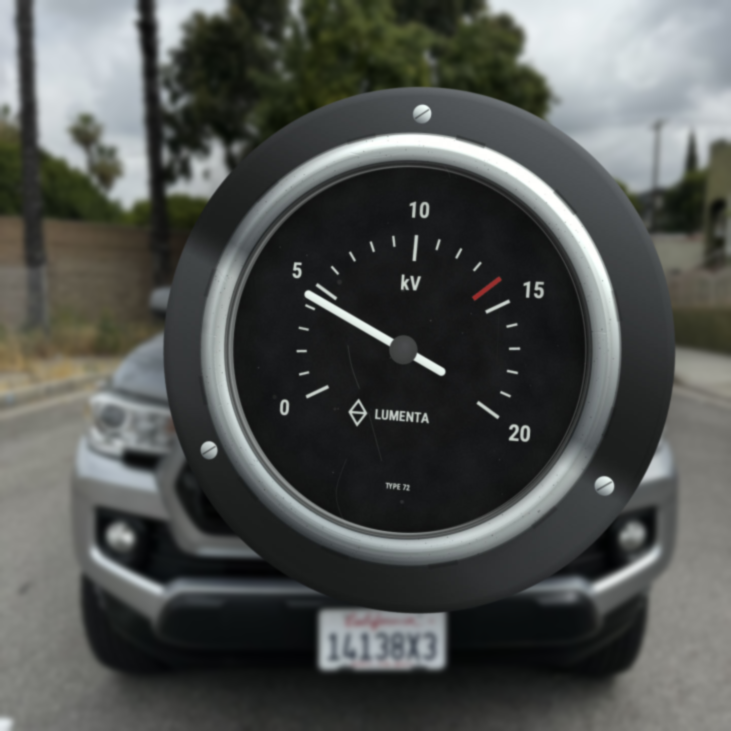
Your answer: **4.5** kV
